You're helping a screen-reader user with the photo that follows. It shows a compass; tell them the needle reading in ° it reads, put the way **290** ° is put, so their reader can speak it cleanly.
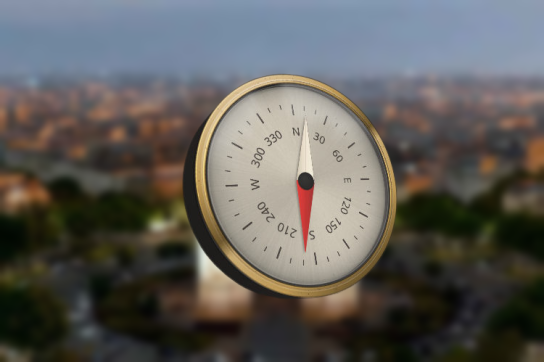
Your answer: **190** °
